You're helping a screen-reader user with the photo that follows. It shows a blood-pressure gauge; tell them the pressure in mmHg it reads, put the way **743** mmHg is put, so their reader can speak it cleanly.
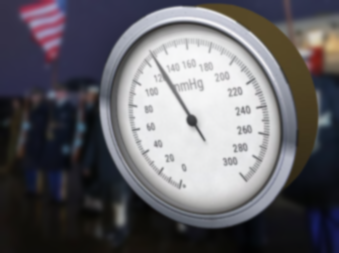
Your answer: **130** mmHg
